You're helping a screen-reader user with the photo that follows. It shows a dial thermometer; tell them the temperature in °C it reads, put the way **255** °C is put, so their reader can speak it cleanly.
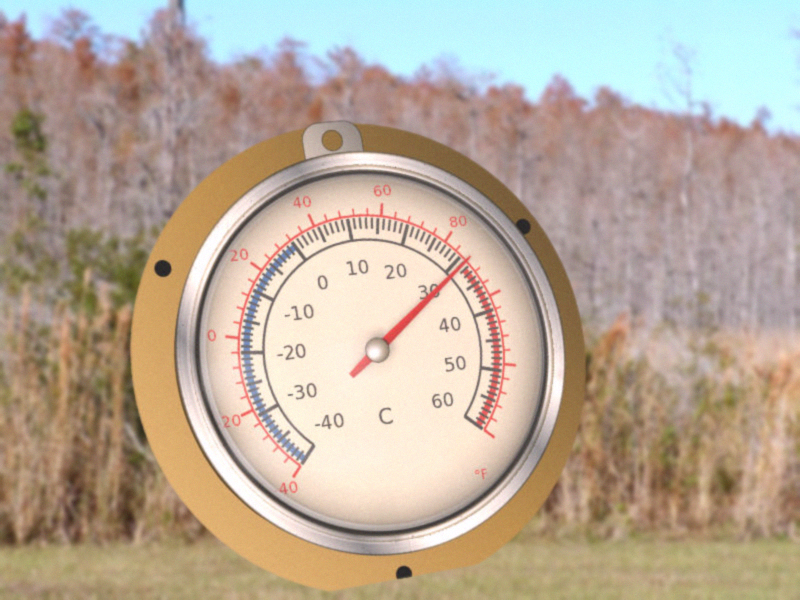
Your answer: **31** °C
